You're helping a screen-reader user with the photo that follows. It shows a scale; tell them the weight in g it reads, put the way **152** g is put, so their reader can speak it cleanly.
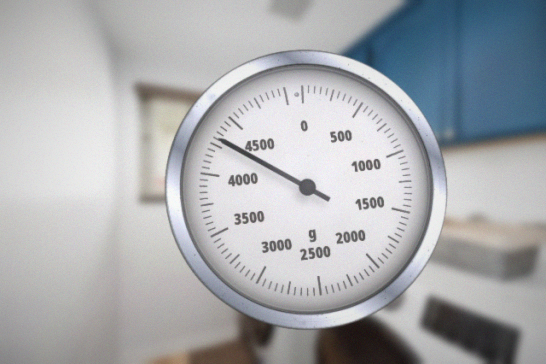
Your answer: **4300** g
